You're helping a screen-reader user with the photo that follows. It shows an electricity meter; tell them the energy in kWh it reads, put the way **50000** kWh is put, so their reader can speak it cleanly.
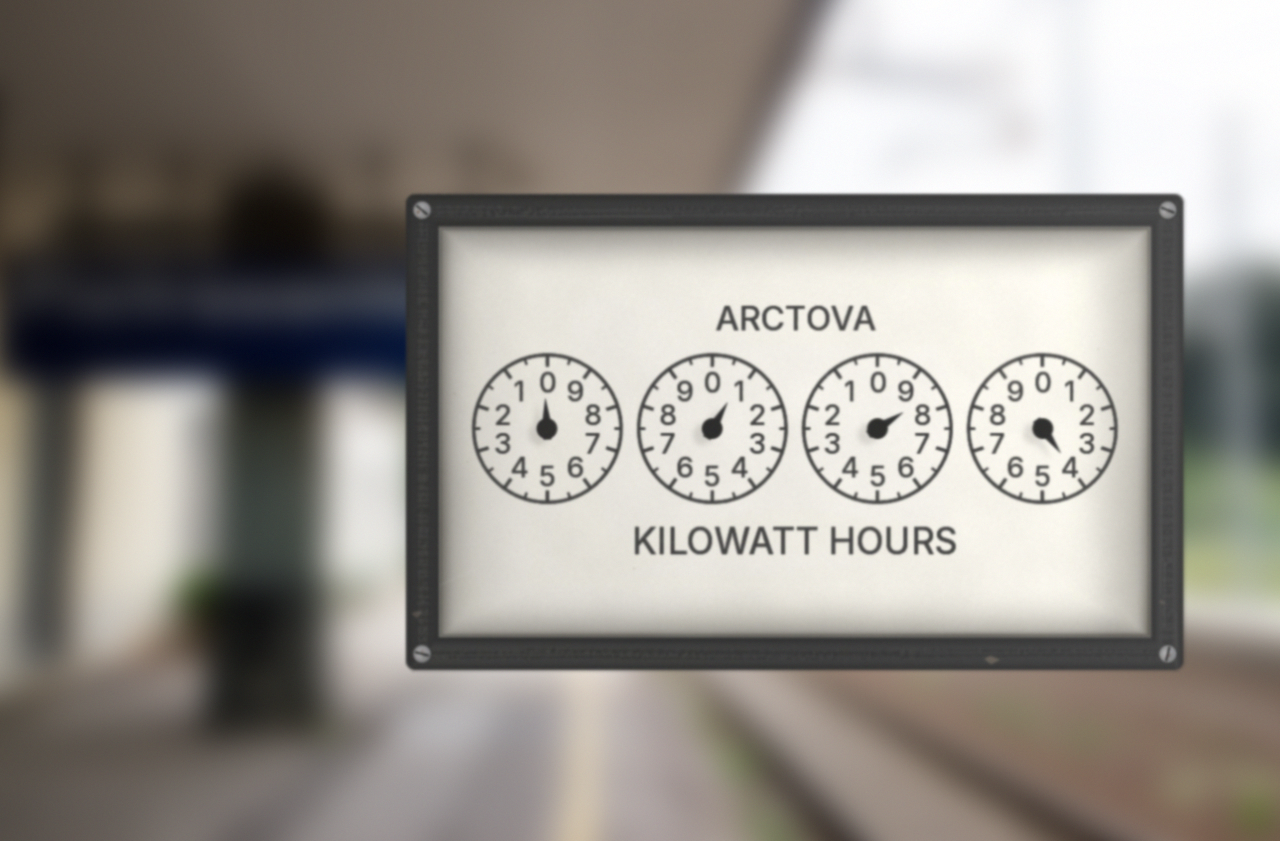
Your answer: **84** kWh
